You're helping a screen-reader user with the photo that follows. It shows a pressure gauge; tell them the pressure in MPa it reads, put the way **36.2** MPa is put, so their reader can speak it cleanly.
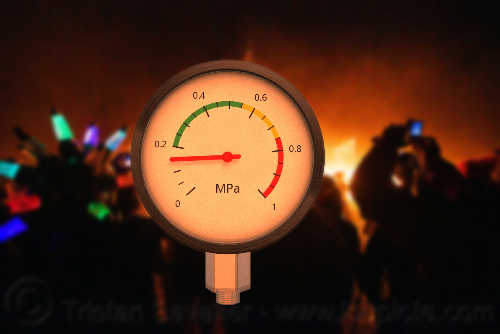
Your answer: **0.15** MPa
